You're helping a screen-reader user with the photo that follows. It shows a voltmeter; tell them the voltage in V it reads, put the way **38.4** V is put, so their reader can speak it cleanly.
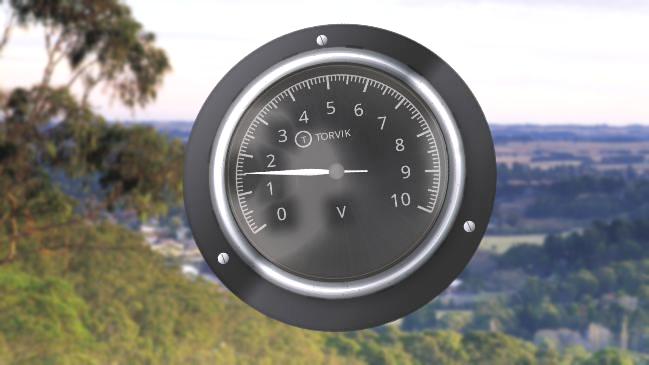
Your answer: **1.5** V
